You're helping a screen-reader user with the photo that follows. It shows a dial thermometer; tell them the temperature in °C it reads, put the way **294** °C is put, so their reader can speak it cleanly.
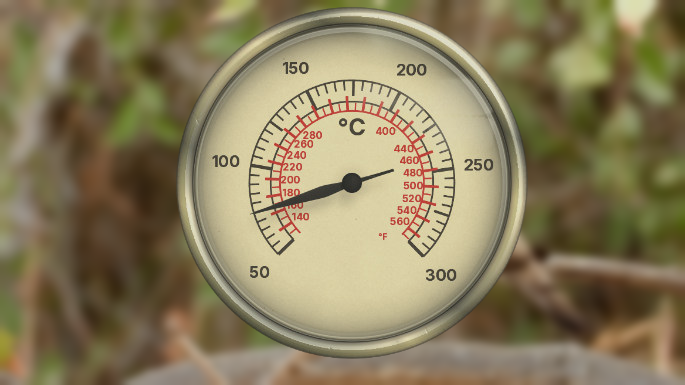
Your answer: **75** °C
